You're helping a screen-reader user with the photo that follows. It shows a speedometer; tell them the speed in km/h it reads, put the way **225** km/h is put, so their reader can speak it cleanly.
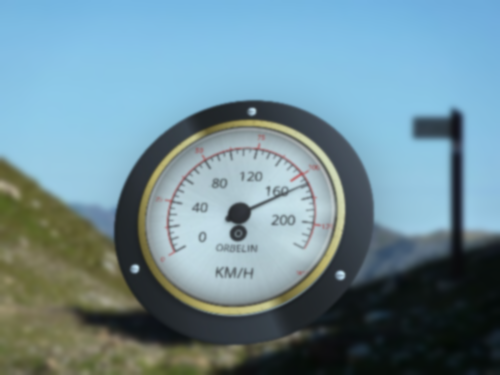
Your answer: **170** km/h
